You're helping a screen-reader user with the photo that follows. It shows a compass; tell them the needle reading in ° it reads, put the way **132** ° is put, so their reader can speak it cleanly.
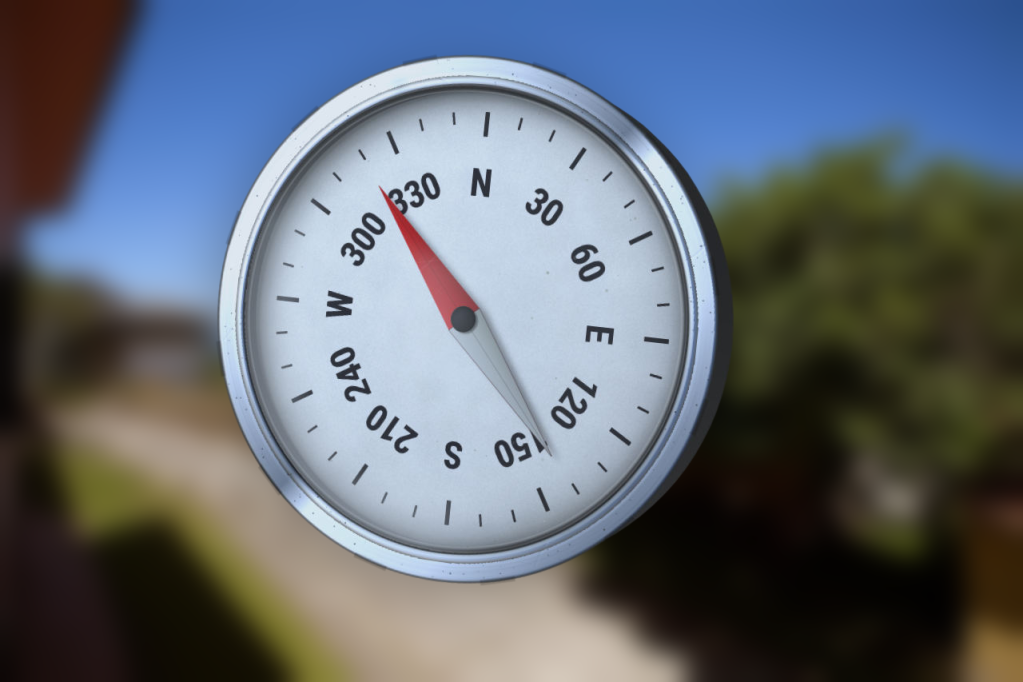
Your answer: **320** °
